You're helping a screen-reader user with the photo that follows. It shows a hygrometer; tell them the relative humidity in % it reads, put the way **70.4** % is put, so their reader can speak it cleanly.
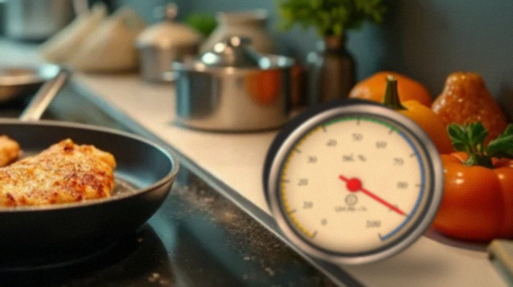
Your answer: **90** %
